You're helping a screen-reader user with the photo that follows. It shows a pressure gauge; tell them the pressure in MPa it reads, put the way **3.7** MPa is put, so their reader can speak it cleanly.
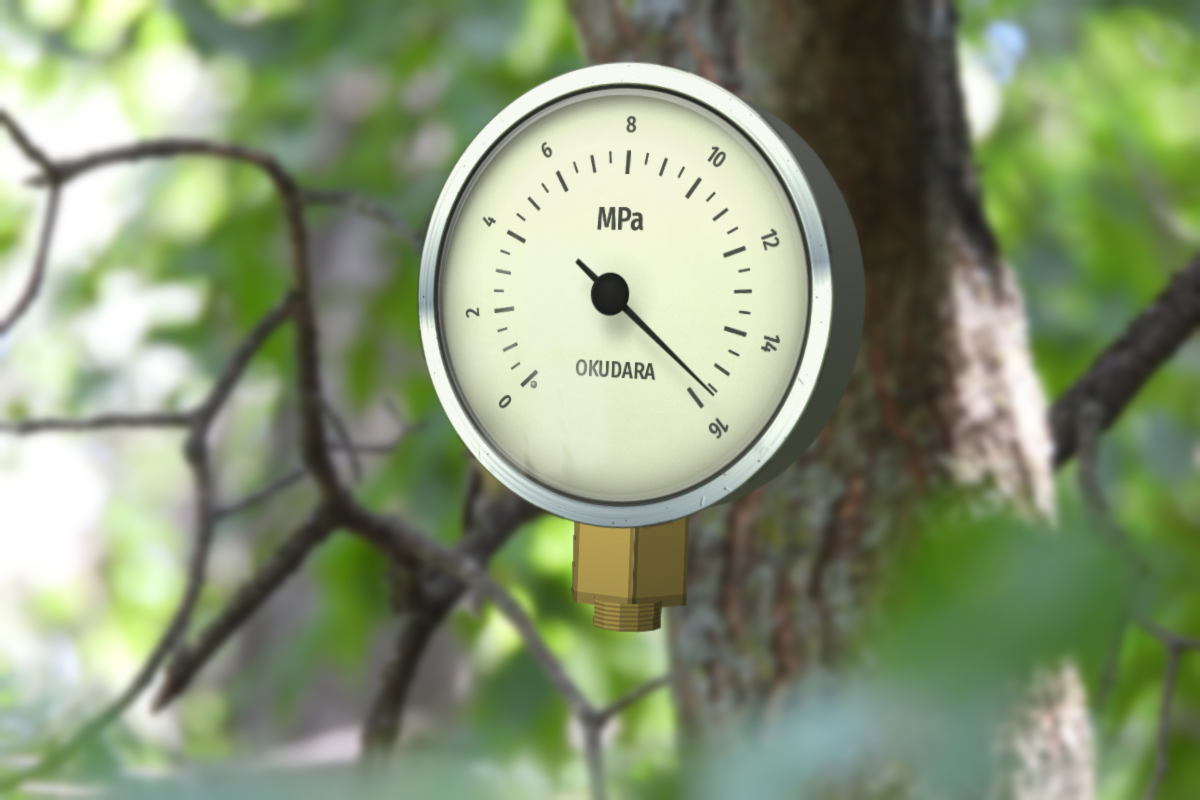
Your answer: **15.5** MPa
